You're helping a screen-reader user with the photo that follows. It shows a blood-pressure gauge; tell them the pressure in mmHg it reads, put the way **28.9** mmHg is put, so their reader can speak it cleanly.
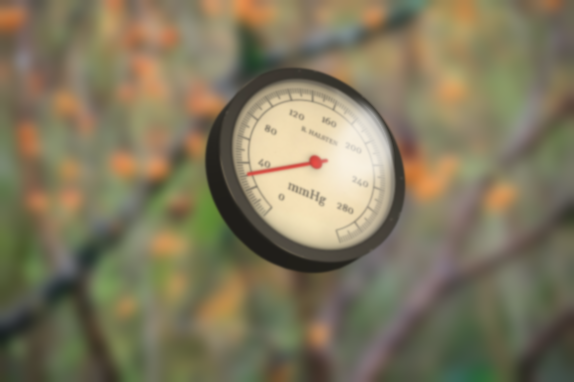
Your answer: **30** mmHg
